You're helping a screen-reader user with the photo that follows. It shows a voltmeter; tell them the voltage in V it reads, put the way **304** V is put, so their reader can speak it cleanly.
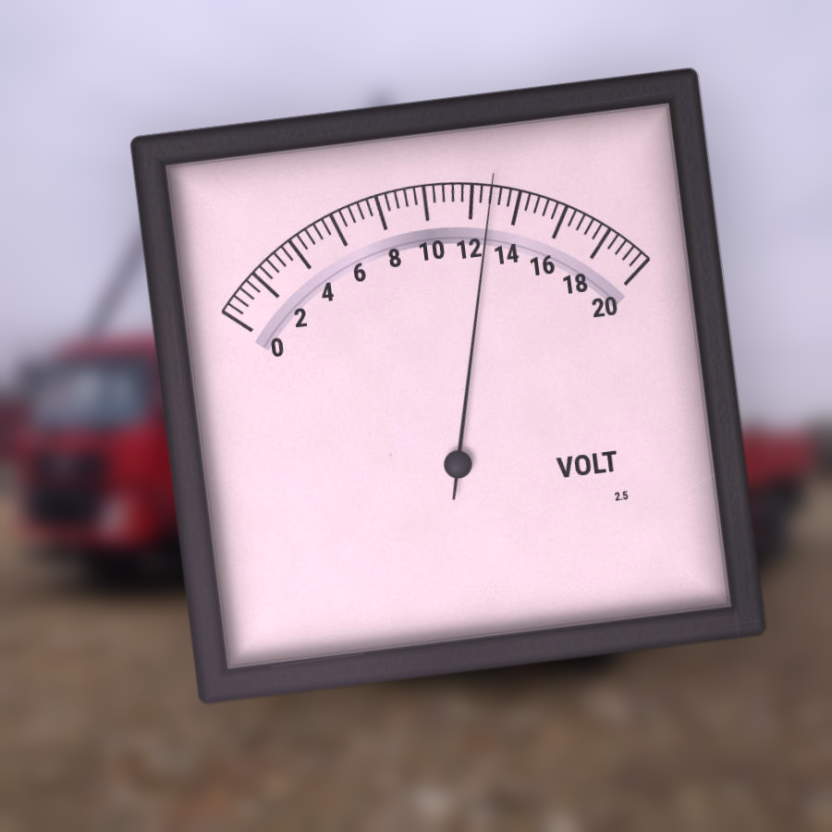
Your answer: **12.8** V
